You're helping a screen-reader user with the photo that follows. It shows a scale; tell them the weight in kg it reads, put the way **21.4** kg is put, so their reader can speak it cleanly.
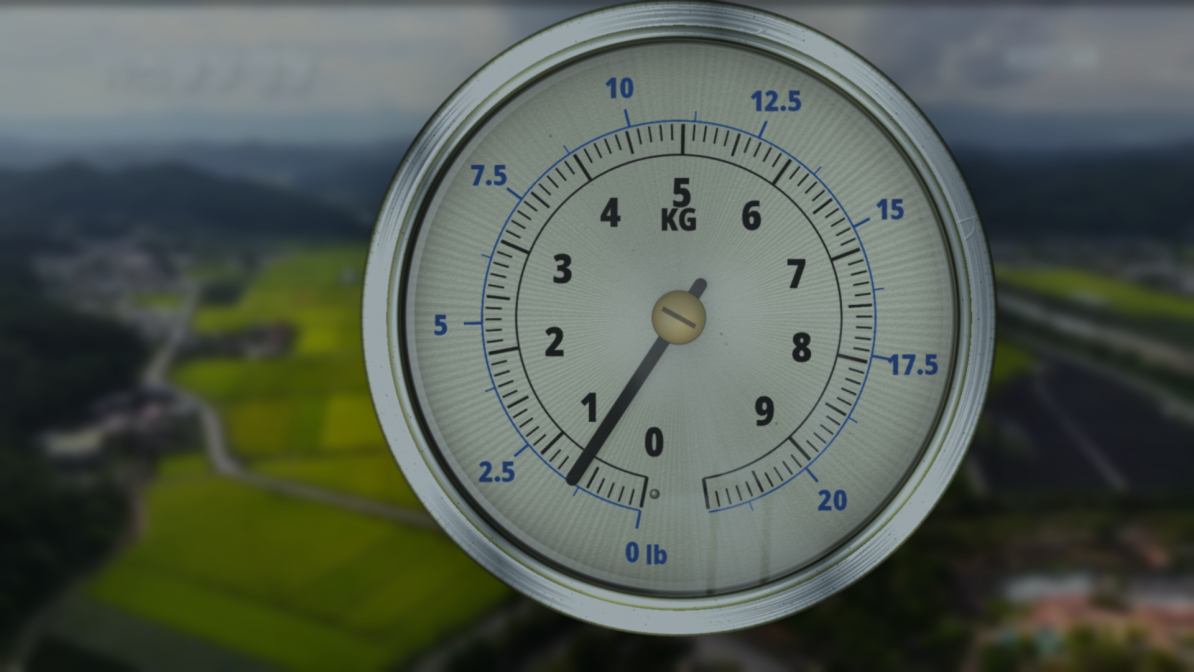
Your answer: **0.65** kg
